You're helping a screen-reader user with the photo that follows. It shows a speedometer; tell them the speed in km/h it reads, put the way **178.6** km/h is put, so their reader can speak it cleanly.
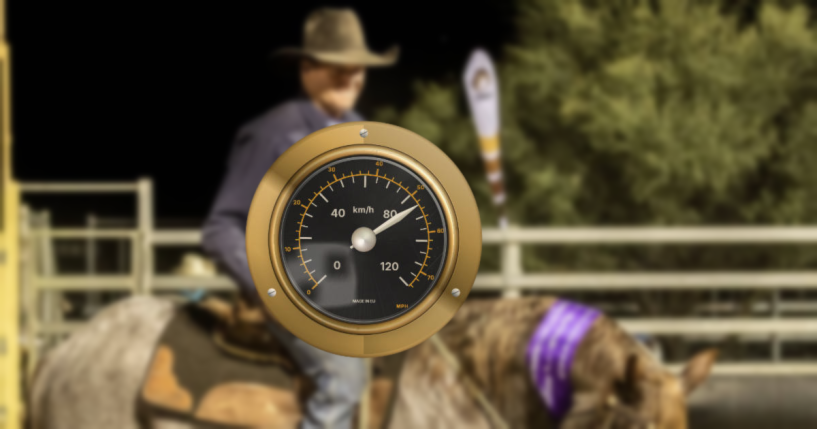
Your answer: **85** km/h
